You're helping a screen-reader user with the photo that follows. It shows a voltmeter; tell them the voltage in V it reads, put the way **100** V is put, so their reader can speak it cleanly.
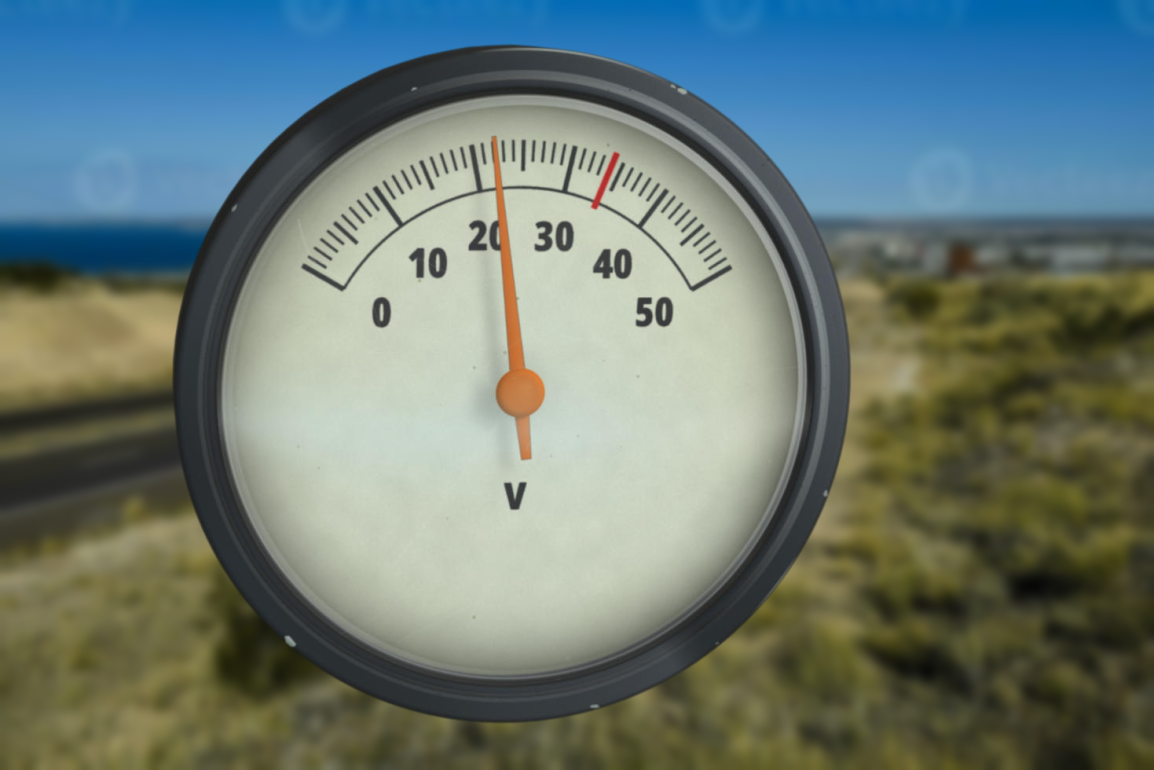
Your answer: **22** V
